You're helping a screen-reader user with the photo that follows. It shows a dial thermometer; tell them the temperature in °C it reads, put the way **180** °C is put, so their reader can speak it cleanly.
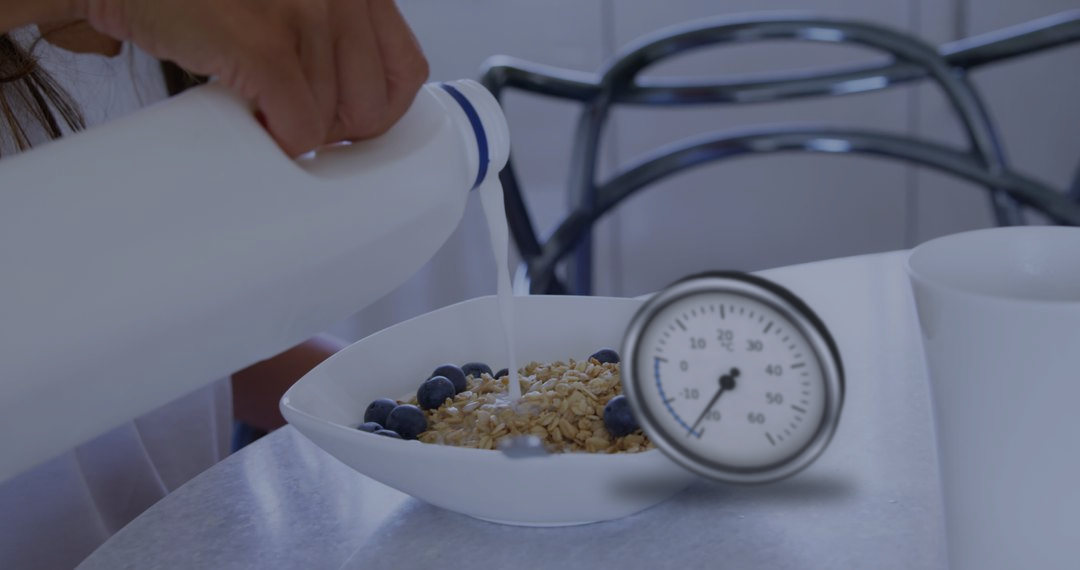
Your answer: **-18** °C
